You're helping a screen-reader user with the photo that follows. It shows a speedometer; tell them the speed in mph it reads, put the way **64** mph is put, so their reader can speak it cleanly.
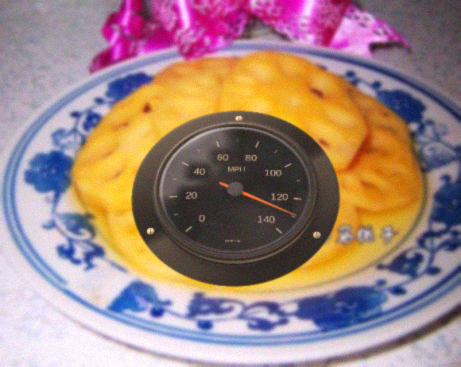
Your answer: **130** mph
